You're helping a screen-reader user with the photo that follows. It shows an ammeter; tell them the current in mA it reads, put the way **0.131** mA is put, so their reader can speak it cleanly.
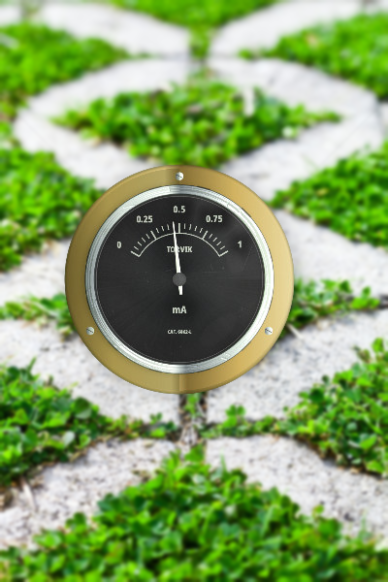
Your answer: **0.45** mA
